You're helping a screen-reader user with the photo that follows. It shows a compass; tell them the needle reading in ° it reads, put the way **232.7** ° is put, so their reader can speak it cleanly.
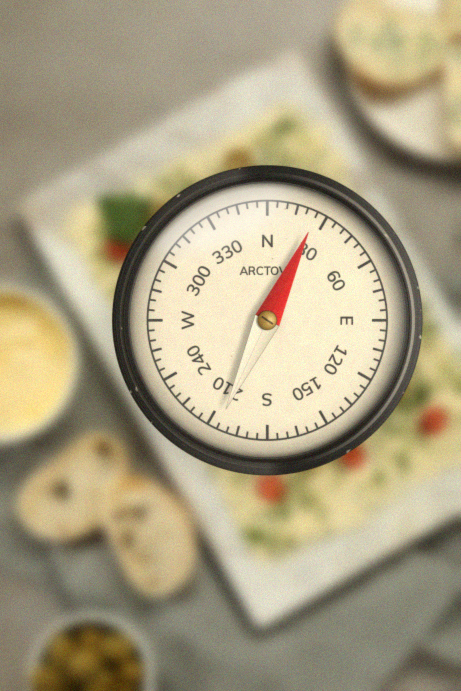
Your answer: **25** °
